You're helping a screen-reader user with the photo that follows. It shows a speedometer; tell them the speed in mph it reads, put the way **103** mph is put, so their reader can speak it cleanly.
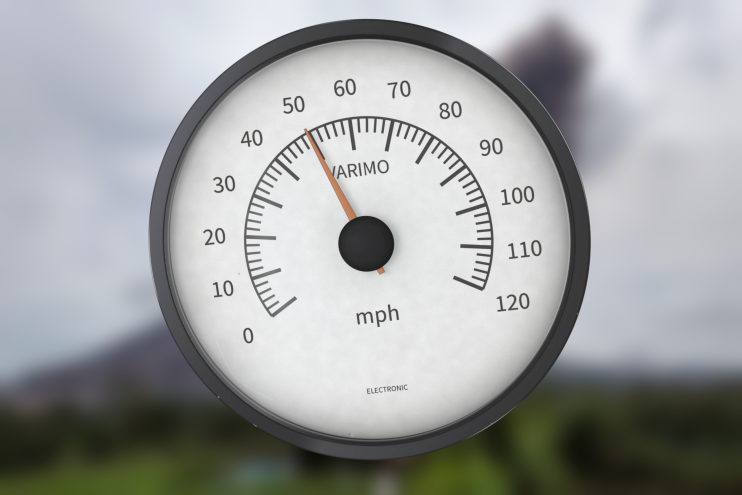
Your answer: **50** mph
